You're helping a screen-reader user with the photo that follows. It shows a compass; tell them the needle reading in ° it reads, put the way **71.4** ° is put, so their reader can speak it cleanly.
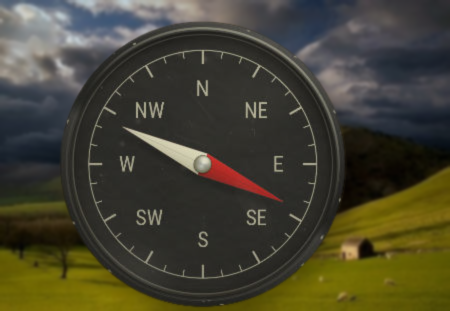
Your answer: **115** °
